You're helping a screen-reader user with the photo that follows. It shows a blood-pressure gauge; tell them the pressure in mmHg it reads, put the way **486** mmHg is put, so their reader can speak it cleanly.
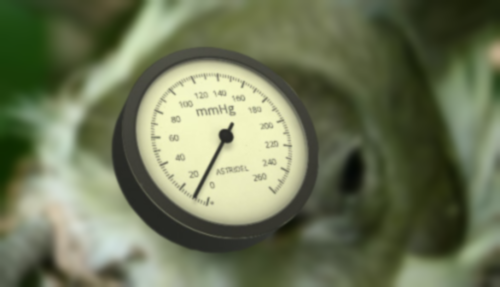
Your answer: **10** mmHg
